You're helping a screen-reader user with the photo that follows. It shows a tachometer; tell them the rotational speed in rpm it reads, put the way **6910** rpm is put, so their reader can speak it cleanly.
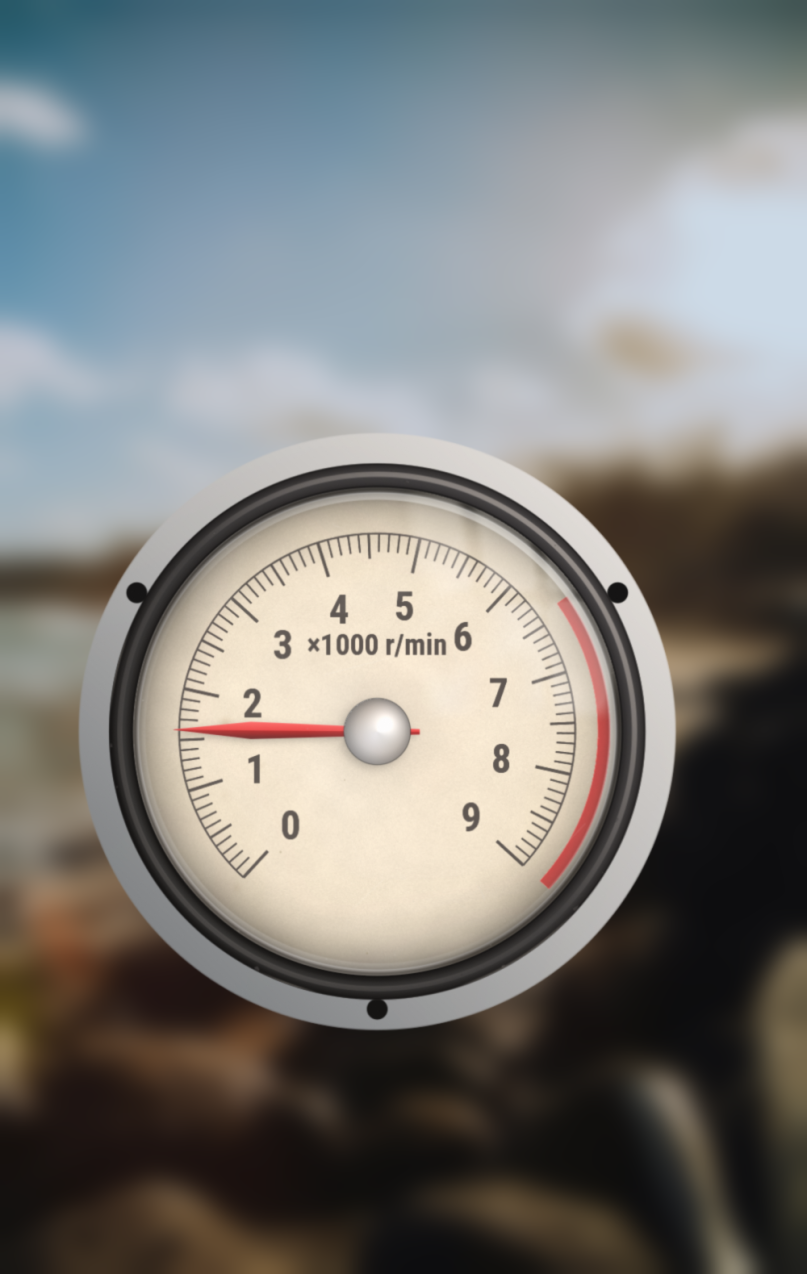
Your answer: **1600** rpm
